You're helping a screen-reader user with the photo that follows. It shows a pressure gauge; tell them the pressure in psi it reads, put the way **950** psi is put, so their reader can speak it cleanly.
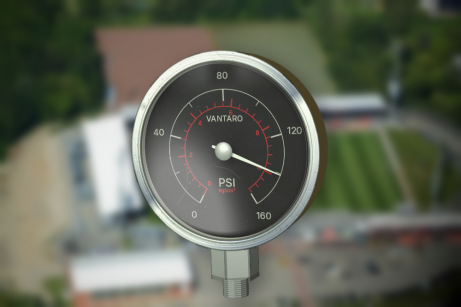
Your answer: **140** psi
